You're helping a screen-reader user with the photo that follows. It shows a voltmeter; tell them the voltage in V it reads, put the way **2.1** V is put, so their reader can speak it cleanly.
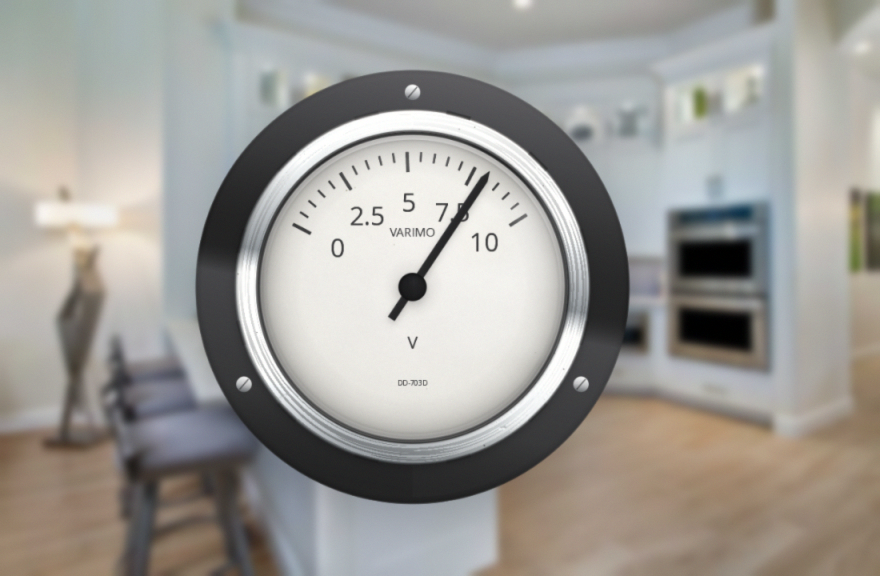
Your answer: **8** V
